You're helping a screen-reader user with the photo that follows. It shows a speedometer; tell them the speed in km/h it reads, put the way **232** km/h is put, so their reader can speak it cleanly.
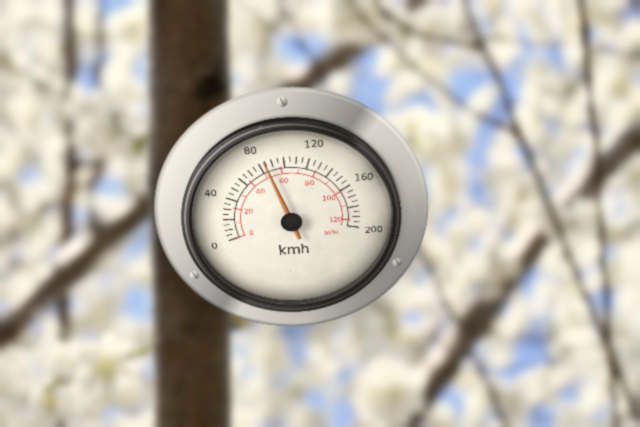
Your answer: **85** km/h
